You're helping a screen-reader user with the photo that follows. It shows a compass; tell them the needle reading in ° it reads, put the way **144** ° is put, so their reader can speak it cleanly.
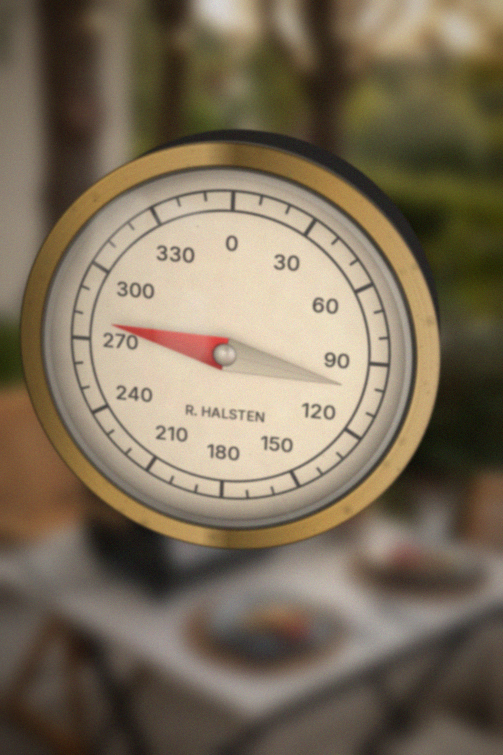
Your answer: **280** °
